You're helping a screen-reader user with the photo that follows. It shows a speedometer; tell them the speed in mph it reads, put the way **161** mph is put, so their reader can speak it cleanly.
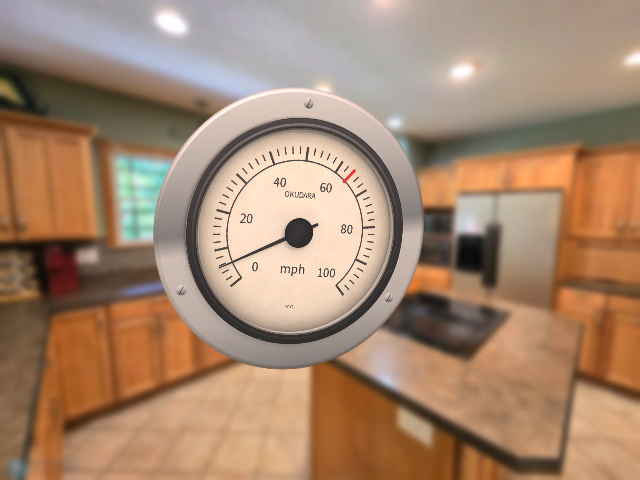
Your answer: **6** mph
